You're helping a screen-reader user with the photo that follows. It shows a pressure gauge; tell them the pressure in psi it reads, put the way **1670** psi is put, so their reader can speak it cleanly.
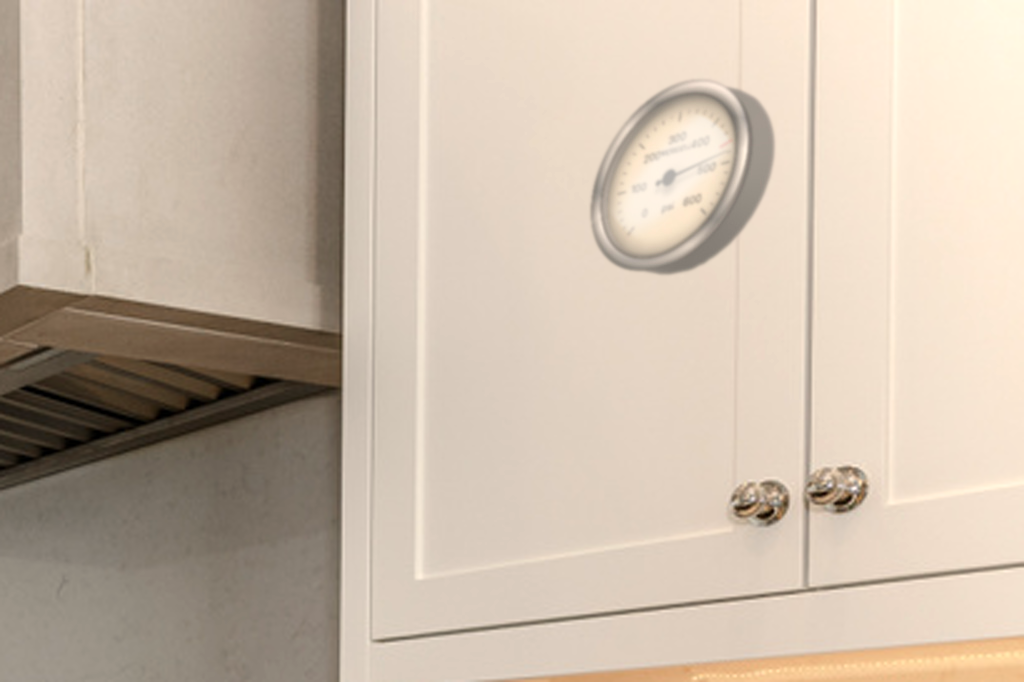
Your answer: **480** psi
